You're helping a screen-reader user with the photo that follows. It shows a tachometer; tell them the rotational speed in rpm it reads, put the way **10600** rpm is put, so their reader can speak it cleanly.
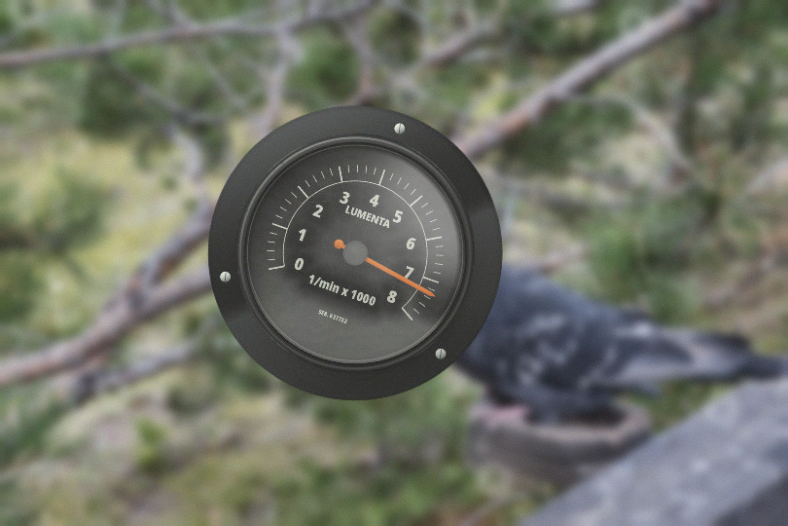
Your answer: **7300** rpm
